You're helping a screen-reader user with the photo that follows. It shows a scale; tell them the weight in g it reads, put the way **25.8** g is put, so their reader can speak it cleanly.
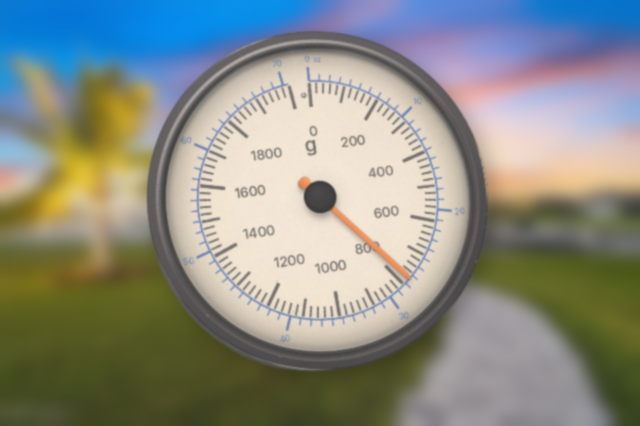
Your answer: **780** g
